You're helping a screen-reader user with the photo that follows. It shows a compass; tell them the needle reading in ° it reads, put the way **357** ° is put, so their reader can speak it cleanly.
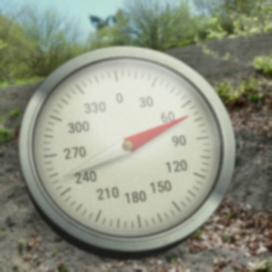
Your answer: **70** °
